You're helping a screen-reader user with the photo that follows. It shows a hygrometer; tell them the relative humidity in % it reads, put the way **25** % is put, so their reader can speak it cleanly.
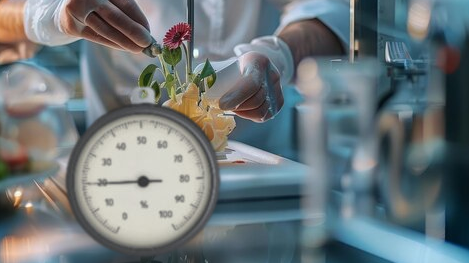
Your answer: **20** %
